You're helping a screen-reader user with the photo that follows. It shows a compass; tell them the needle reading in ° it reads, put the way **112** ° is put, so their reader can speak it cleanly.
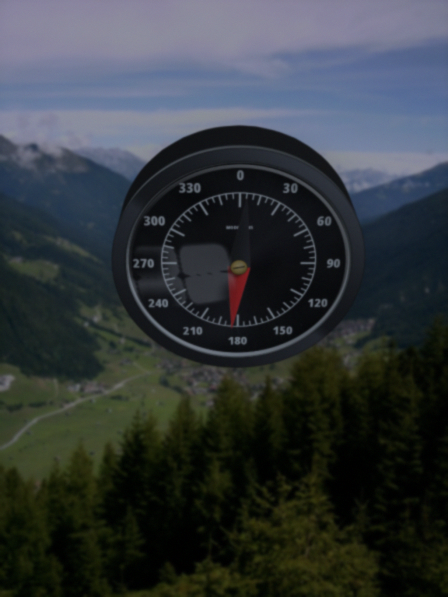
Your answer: **185** °
